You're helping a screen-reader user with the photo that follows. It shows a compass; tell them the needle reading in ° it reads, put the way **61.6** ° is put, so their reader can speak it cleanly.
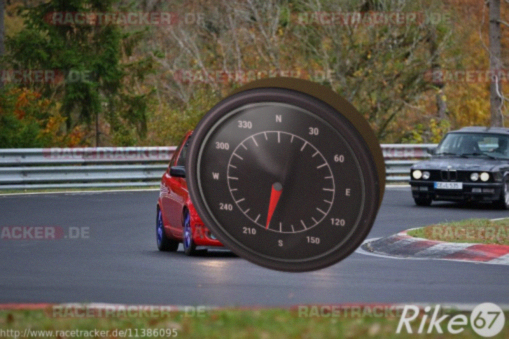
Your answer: **195** °
